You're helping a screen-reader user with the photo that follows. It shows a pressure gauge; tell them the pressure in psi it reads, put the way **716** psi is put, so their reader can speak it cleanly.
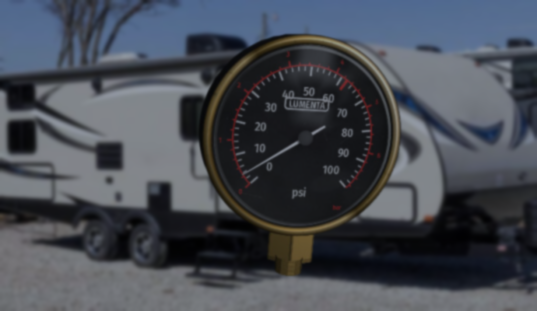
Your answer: **4** psi
